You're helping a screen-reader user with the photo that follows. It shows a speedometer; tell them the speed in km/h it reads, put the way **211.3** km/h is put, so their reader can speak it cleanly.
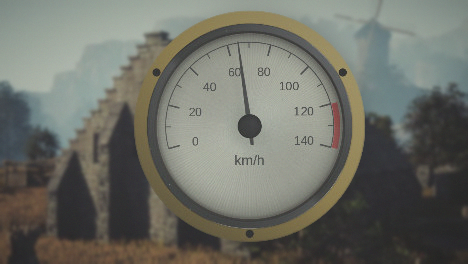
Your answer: **65** km/h
